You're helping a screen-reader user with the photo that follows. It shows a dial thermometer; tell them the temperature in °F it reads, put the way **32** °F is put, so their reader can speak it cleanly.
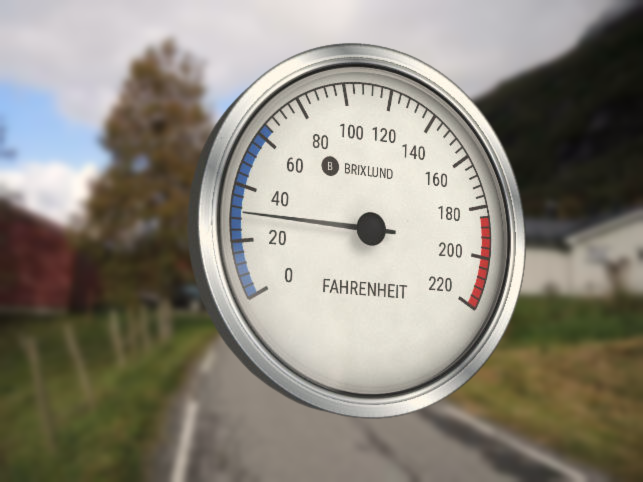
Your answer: **30** °F
